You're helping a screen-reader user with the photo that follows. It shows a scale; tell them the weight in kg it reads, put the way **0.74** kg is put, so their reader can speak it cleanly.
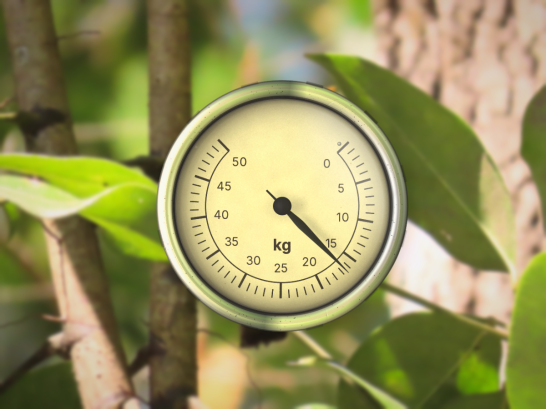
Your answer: **16.5** kg
